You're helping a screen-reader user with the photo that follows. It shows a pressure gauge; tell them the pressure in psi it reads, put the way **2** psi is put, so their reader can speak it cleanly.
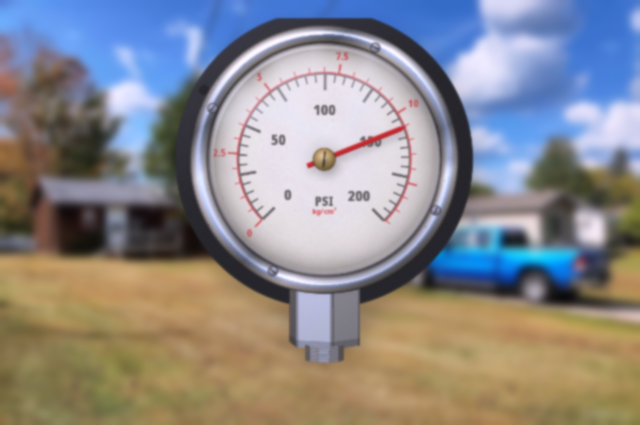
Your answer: **150** psi
